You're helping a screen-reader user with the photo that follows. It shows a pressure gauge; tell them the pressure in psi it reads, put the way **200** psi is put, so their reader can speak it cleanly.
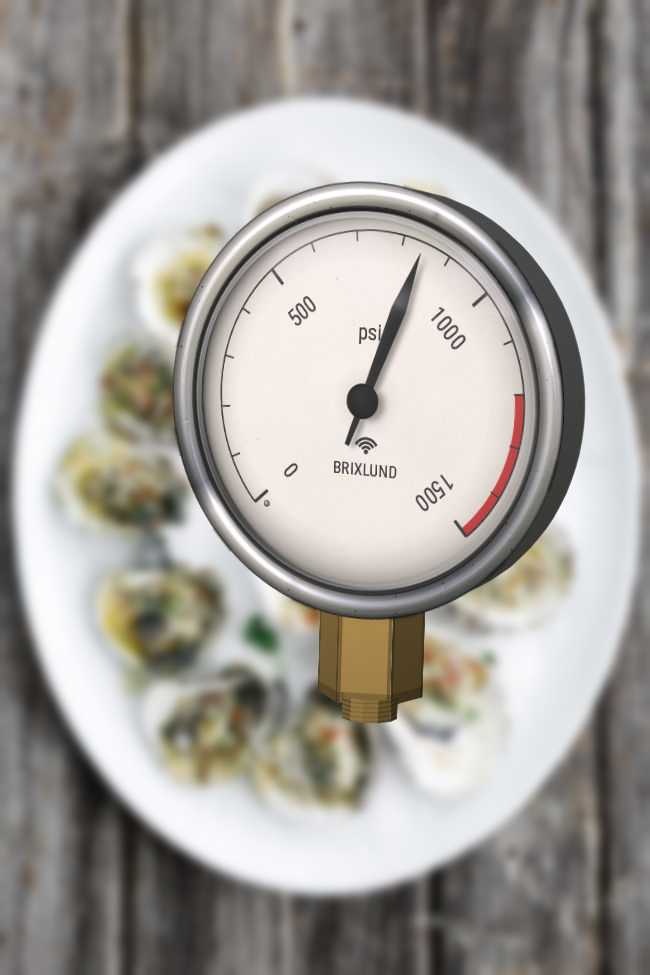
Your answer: **850** psi
